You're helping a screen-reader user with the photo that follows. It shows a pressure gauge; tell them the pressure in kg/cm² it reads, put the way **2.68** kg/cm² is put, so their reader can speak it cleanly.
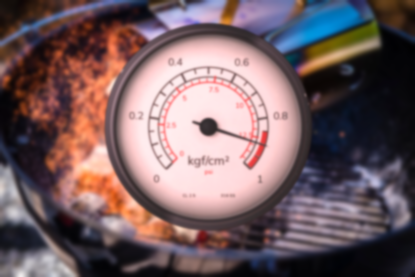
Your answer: **0.9** kg/cm²
